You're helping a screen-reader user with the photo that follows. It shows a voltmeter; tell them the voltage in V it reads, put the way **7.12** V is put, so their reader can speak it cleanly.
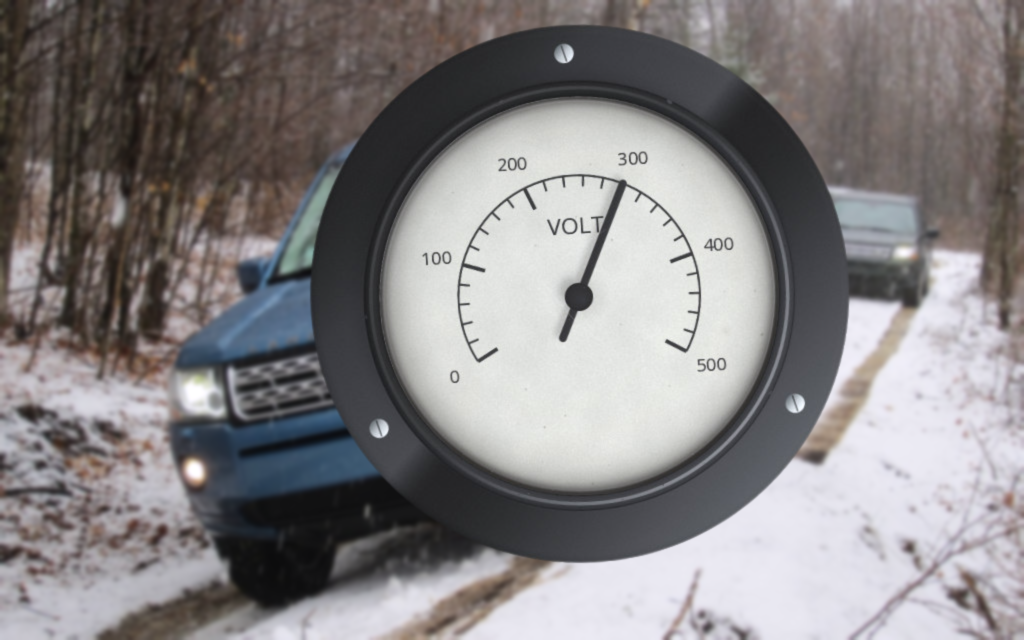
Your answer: **300** V
